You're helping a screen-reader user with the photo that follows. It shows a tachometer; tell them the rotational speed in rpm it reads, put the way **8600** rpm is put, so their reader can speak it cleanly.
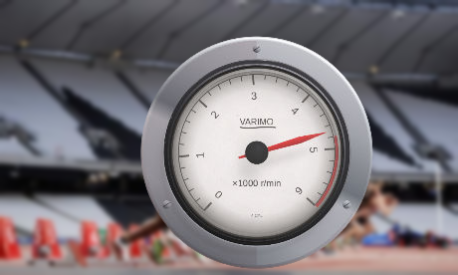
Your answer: **4700** rpm
